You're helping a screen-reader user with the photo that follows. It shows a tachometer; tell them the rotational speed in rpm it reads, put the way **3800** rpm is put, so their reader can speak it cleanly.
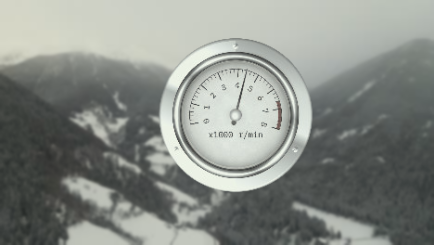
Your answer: **4400** rpm
